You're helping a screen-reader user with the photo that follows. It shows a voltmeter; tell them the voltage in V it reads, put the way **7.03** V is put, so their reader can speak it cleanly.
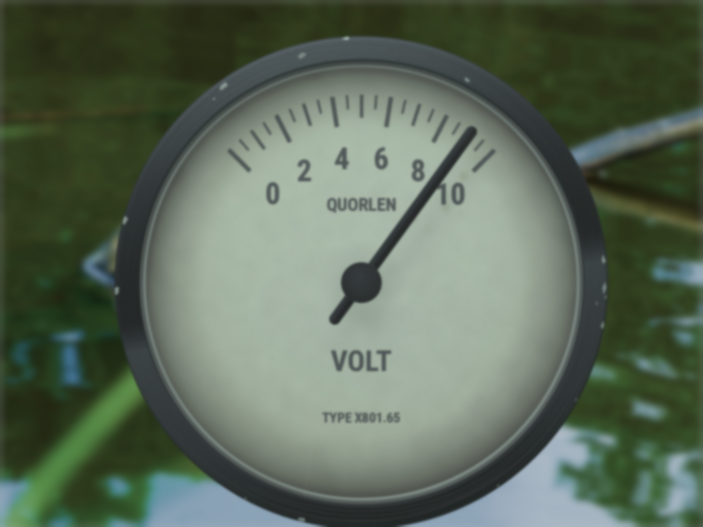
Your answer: **9** V
